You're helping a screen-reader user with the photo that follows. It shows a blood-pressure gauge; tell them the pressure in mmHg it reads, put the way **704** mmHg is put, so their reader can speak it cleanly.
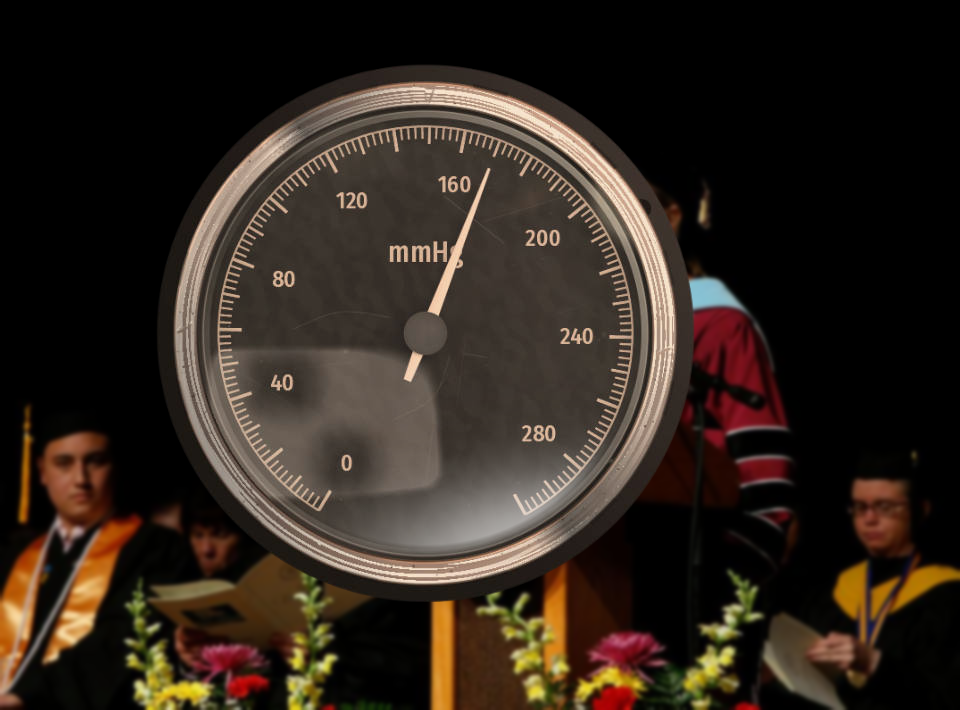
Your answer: **170** mmHg
